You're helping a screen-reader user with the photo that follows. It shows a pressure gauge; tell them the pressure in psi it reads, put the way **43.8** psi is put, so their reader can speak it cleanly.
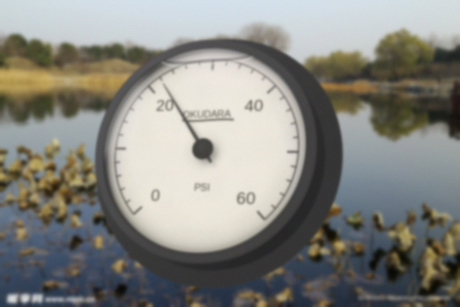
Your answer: **22** psi
